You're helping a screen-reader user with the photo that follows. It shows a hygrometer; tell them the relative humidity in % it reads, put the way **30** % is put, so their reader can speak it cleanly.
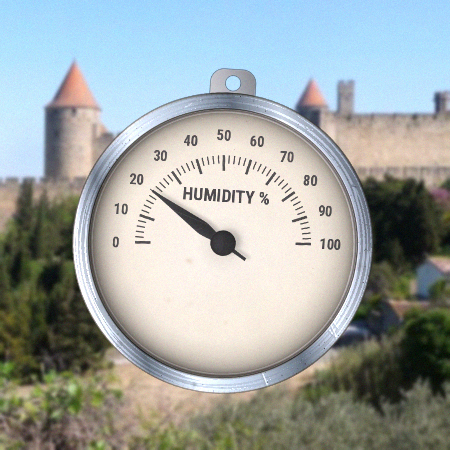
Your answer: **20** %
